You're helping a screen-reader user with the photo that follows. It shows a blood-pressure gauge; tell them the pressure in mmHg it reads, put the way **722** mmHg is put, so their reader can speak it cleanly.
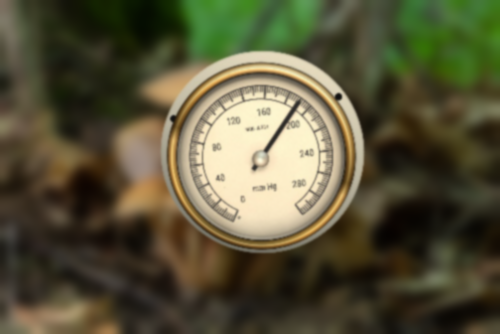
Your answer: **190** mmHg
